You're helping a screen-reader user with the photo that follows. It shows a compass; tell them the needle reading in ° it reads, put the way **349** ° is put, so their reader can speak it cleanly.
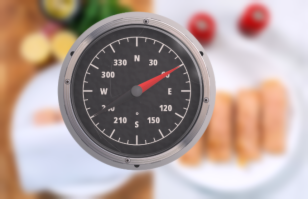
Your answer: **60** °
